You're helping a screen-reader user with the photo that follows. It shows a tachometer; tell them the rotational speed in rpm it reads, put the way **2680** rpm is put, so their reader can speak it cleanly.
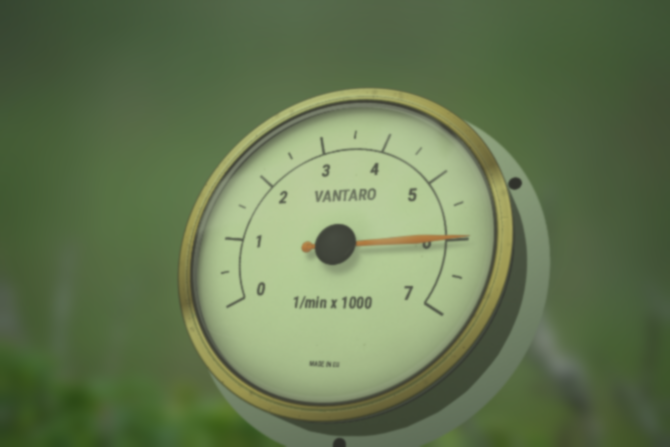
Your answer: **6000** rpm
